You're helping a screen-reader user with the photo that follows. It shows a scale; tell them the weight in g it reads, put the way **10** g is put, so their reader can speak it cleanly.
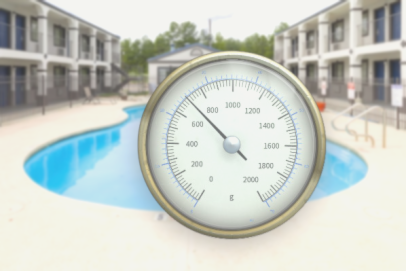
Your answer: **700** g
